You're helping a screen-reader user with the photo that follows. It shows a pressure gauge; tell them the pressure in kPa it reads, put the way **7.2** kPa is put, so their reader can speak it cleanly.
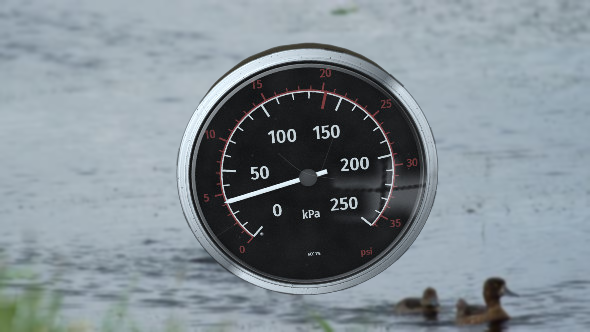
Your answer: **30** kPa
